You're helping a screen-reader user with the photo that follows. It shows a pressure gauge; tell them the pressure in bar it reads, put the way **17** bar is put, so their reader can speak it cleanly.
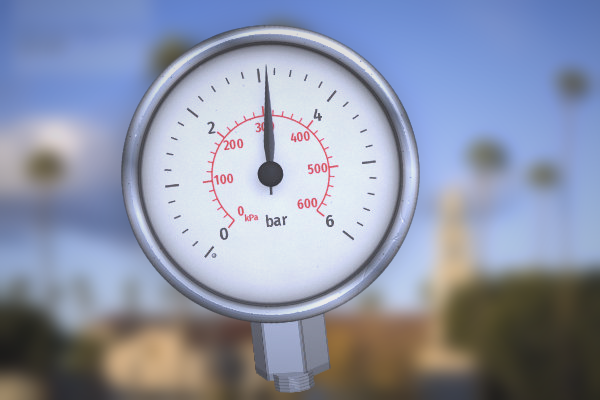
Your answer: **3.1** bar
